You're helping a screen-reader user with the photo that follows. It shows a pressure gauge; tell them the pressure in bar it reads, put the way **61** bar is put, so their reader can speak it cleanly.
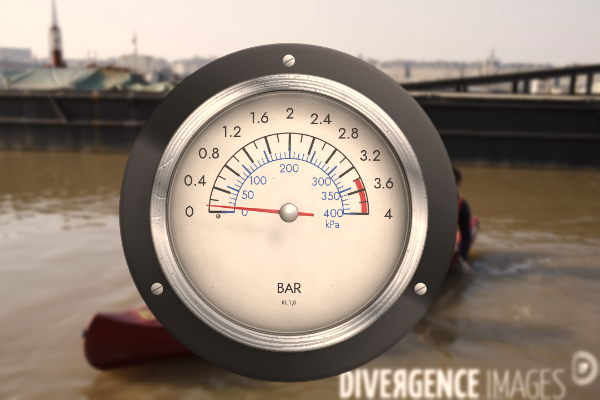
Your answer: **0.1** bar
